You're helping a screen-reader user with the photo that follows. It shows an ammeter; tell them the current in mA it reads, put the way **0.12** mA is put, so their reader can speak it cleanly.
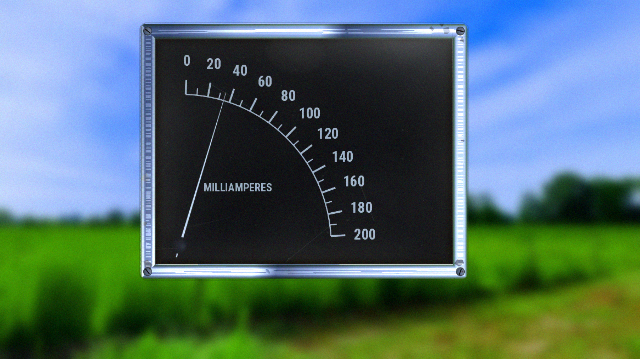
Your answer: **35** mA
